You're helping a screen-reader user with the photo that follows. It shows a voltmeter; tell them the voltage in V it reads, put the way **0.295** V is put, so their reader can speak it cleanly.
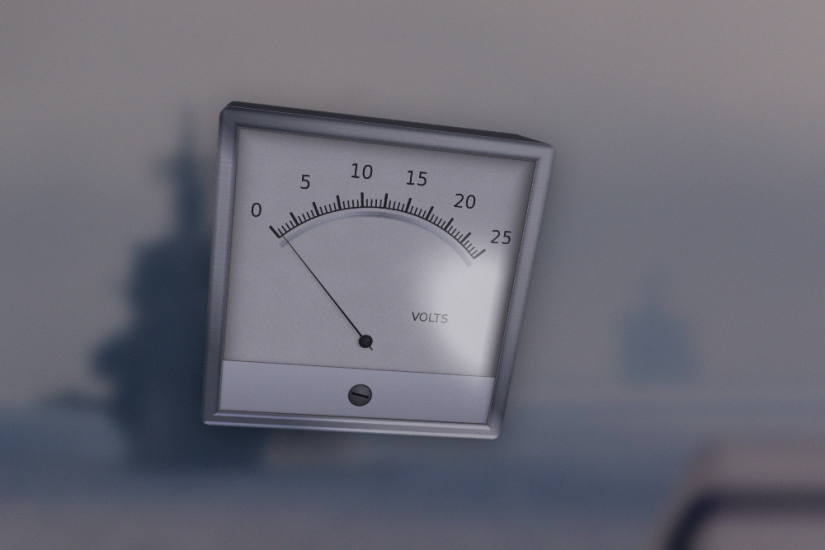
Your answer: **0.5** V
